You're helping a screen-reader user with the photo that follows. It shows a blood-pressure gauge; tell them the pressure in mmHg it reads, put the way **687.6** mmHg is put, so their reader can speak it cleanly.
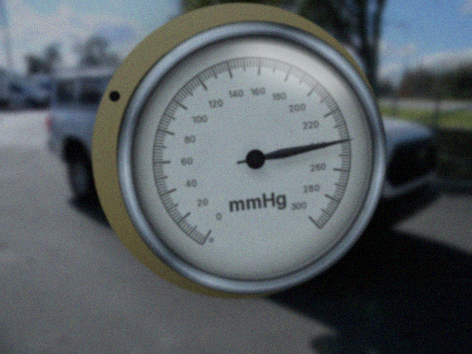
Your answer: **240** mmHg
